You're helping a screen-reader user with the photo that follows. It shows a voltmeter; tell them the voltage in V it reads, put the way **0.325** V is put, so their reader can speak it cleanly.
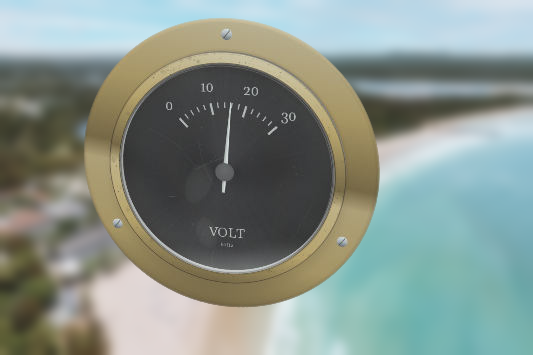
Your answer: **16** V
